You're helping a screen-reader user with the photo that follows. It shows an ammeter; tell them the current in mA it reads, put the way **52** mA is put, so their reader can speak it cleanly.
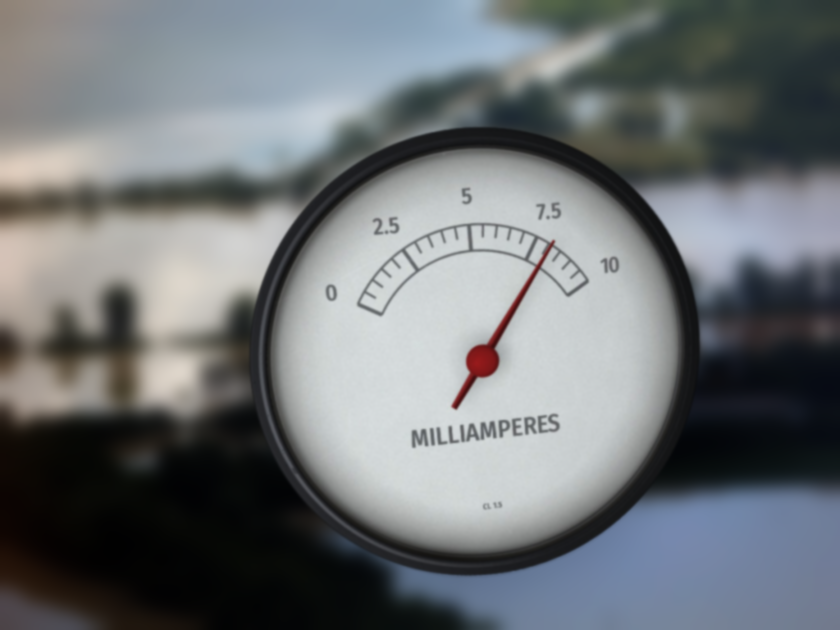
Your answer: **8** mA
